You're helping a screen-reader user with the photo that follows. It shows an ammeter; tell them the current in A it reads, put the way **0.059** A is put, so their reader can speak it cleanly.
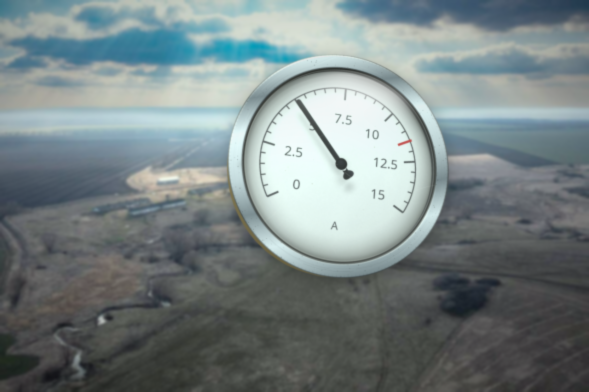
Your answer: **5** A
